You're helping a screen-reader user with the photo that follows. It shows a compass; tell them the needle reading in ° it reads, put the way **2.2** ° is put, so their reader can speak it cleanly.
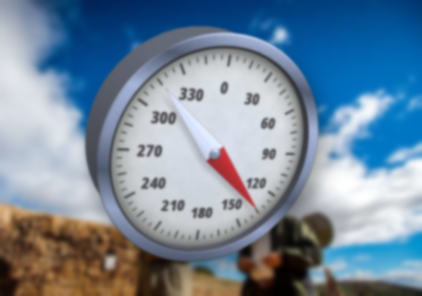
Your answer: **135** °
